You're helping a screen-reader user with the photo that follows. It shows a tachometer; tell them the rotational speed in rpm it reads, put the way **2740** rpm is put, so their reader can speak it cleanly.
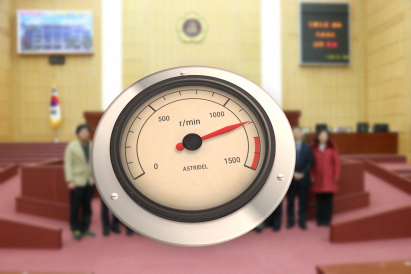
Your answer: **1200** rpm
